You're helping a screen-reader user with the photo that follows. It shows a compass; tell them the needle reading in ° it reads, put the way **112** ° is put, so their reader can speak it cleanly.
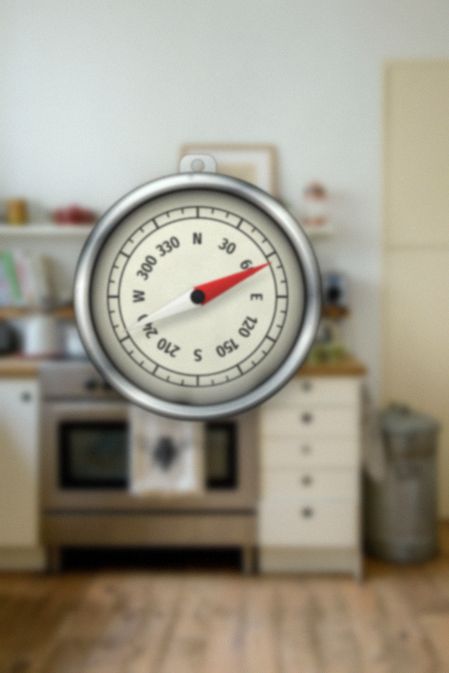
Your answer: **65** °
